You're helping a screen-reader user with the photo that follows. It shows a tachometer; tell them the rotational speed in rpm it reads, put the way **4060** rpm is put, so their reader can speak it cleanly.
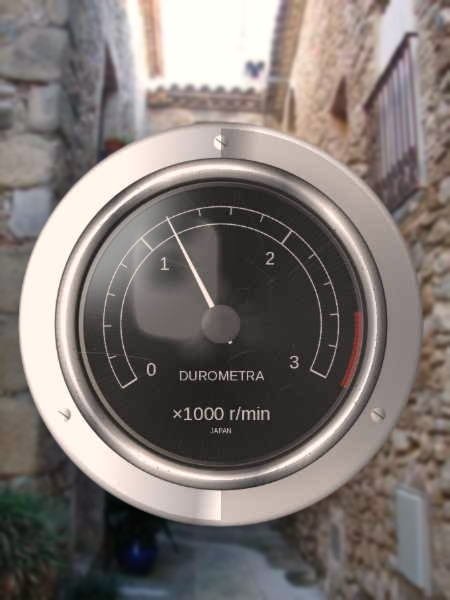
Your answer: **1200** rpm
